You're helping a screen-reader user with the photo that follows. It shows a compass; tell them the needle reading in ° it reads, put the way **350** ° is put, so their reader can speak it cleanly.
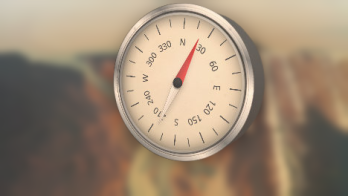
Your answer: **22.5** °
